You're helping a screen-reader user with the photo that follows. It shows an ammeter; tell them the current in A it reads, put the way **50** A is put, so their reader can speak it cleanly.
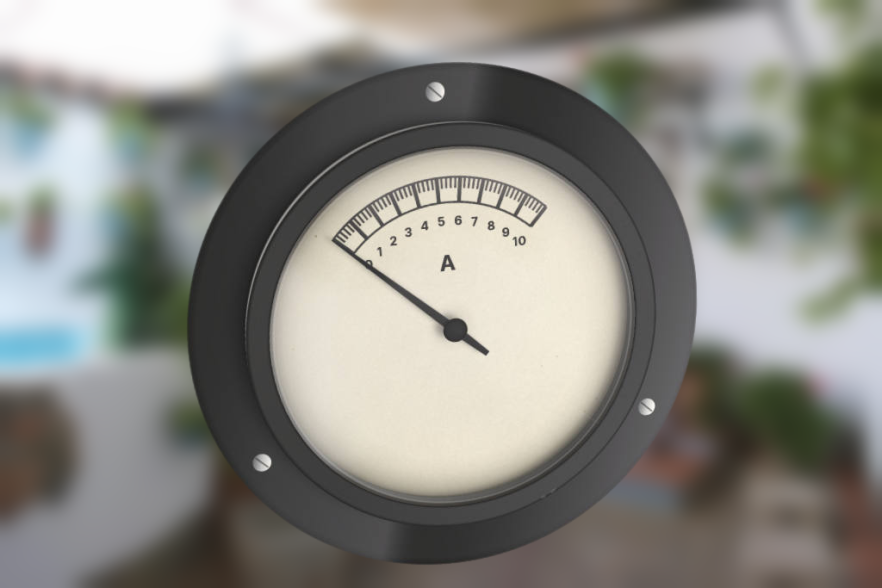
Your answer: **0** A
